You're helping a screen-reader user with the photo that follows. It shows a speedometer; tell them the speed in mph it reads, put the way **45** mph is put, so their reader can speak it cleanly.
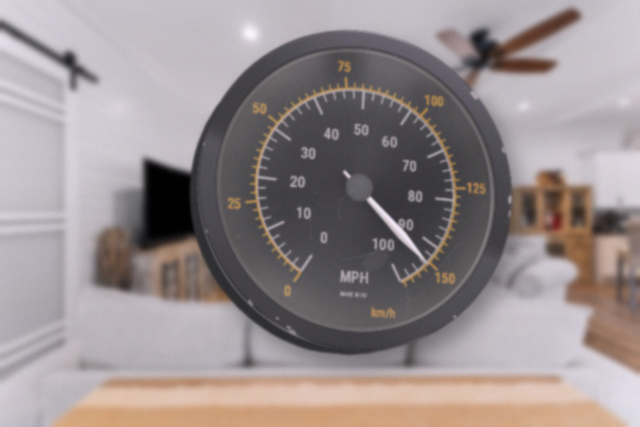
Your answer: **94** mph
